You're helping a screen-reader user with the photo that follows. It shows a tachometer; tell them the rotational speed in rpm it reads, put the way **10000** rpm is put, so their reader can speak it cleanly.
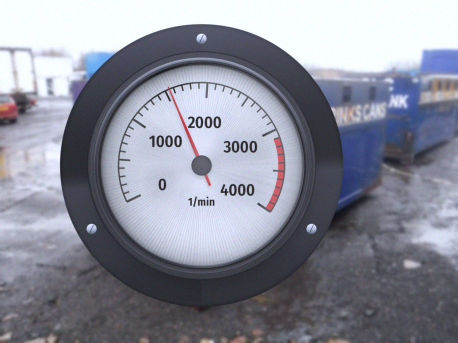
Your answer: **1550** rpm
